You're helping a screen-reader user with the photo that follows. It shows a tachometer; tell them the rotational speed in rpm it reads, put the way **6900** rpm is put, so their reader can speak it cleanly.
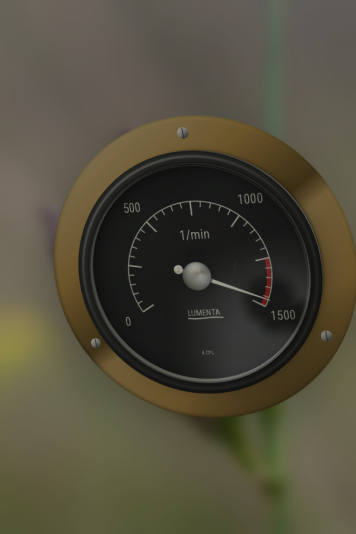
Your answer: **1450** rpm
